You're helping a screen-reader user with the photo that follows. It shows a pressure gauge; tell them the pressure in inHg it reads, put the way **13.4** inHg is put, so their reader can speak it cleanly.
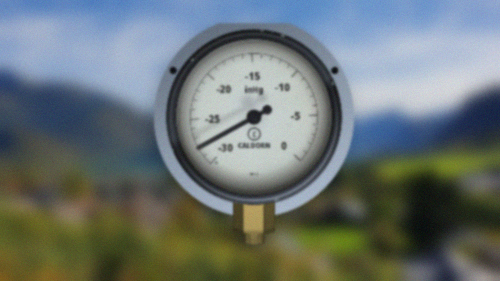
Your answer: **-28** inHg
